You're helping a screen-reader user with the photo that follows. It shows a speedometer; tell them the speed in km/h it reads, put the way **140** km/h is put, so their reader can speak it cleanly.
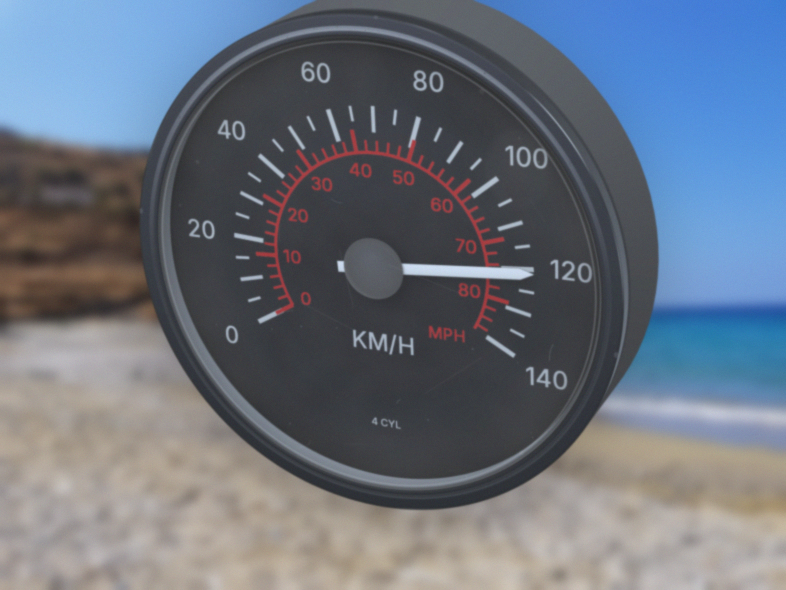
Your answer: **120** km/h
